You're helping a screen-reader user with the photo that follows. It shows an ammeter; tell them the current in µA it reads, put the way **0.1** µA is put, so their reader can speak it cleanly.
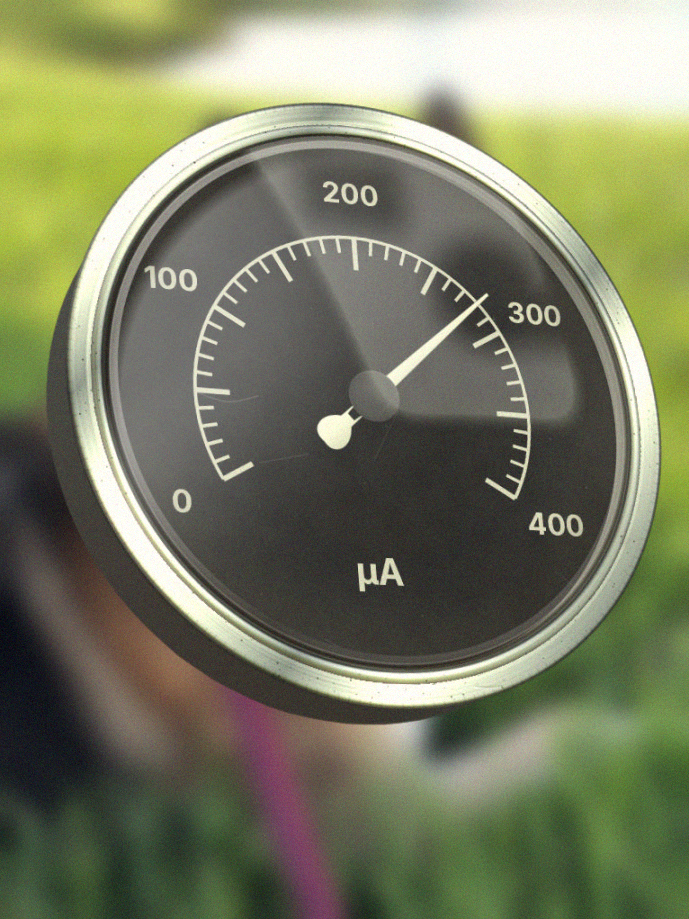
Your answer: **280** µA
